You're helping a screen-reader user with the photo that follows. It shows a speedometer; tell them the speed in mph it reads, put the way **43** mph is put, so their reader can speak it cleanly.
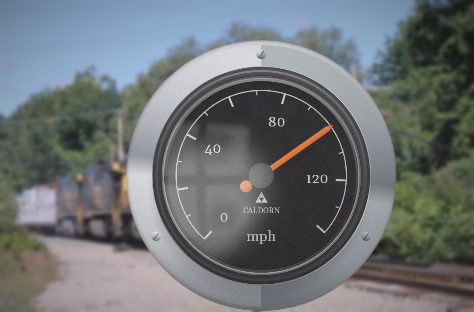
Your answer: **100** mph
